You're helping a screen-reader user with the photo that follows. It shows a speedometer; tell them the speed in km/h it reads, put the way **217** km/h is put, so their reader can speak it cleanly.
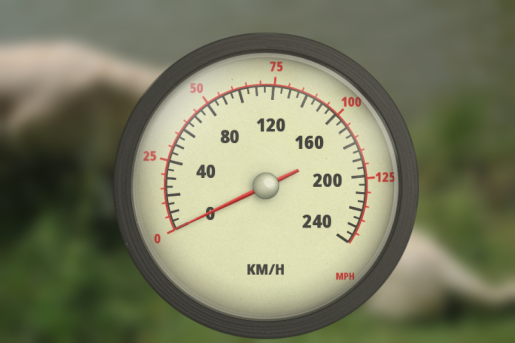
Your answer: **0** km/h
